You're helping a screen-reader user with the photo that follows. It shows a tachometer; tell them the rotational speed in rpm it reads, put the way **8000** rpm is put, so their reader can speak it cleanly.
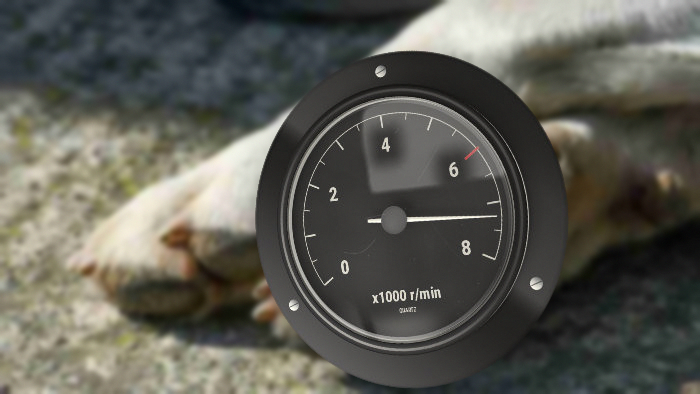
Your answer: **7250** rpm
